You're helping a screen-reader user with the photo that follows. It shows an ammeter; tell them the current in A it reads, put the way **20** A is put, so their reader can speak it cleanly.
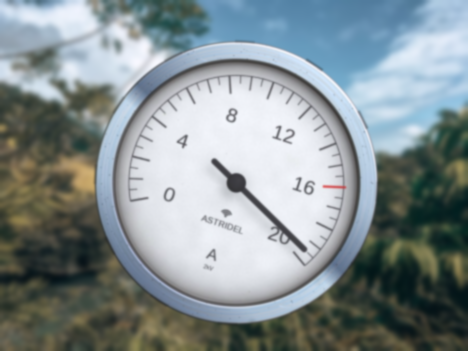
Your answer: **19.5** A
